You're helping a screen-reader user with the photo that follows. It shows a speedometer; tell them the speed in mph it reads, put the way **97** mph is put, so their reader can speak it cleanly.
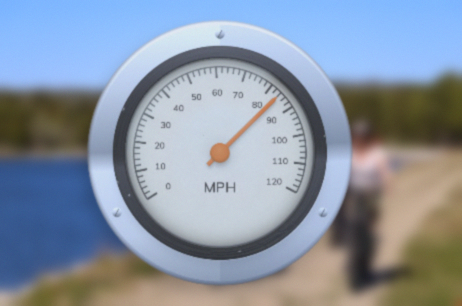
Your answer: **84** mph
